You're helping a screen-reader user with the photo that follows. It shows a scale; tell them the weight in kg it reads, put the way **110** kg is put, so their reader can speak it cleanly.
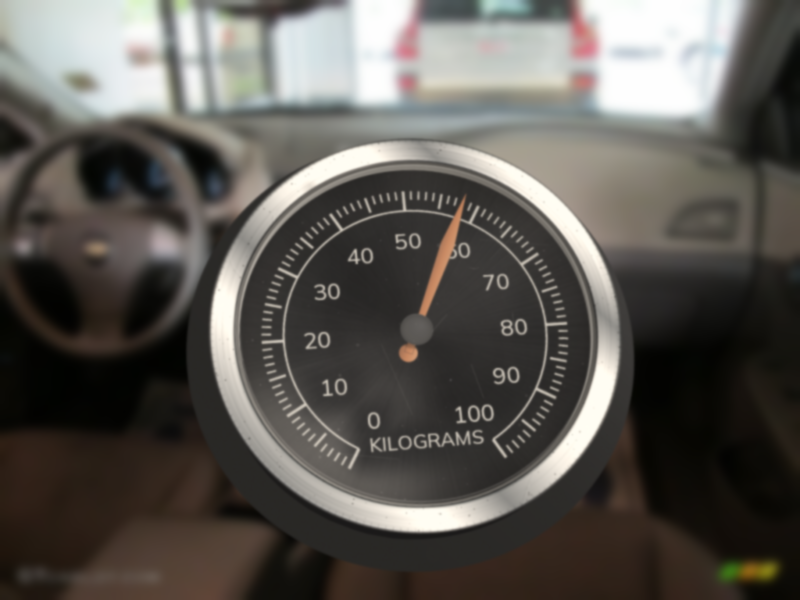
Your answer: **58** kg
